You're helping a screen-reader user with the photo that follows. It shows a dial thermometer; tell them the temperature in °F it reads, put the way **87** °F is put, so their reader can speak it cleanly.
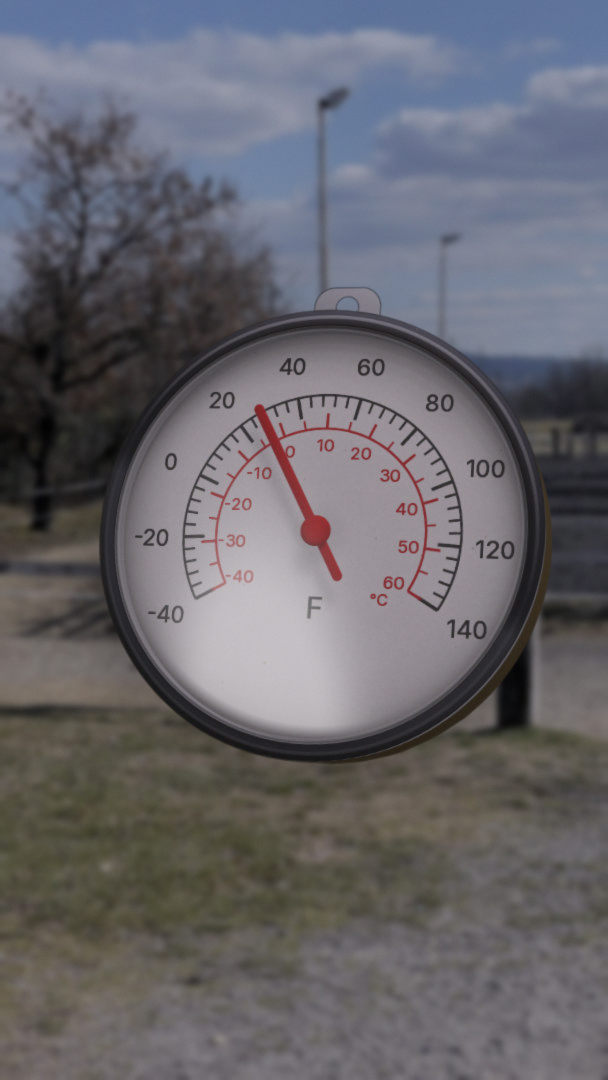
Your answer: **28** °F
